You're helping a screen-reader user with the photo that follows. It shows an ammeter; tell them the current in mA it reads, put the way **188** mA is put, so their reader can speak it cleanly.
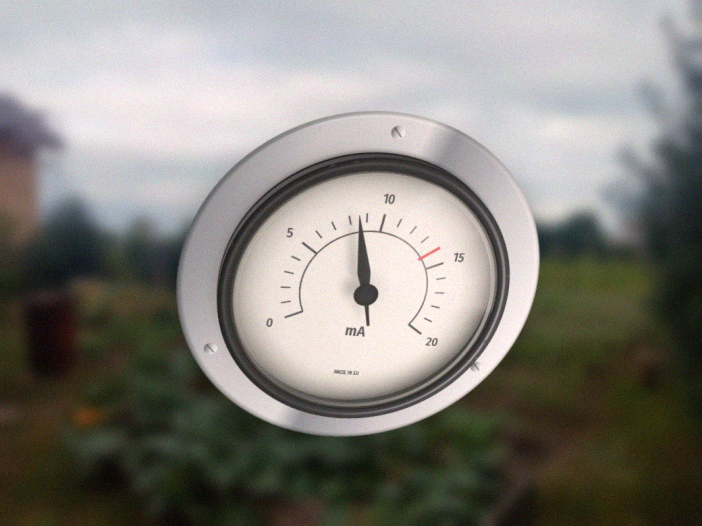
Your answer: **8.5** mA
